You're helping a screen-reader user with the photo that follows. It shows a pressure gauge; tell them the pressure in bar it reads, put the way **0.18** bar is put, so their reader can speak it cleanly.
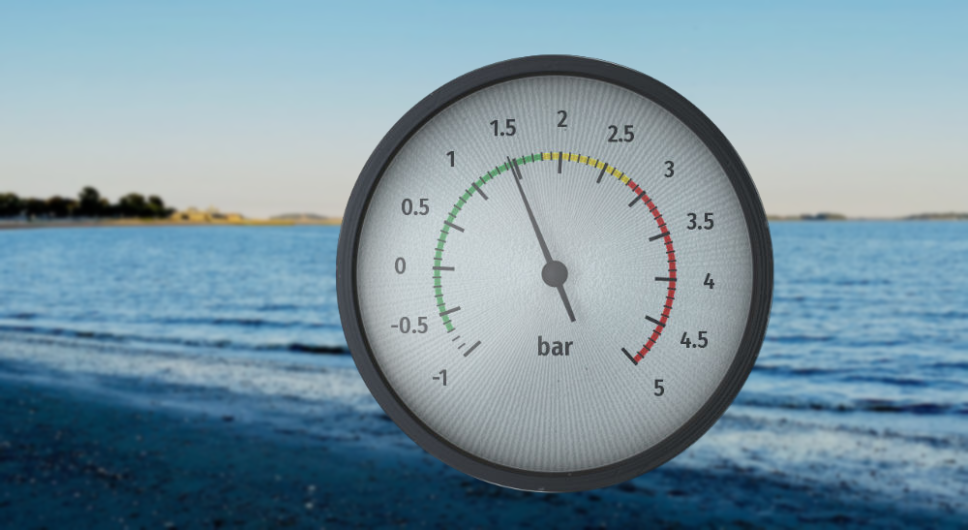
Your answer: **1.45** bar
